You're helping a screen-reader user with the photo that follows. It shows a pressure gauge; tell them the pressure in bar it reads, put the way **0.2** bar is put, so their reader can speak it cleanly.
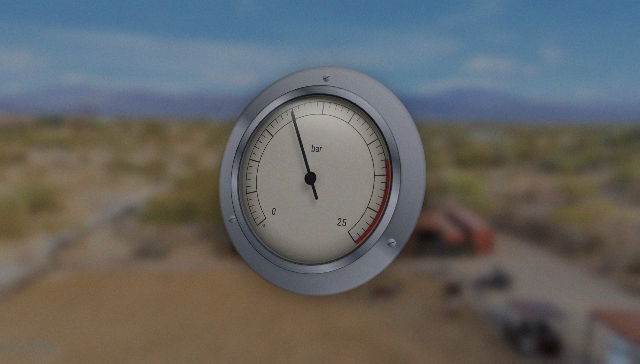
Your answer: **10** bar
